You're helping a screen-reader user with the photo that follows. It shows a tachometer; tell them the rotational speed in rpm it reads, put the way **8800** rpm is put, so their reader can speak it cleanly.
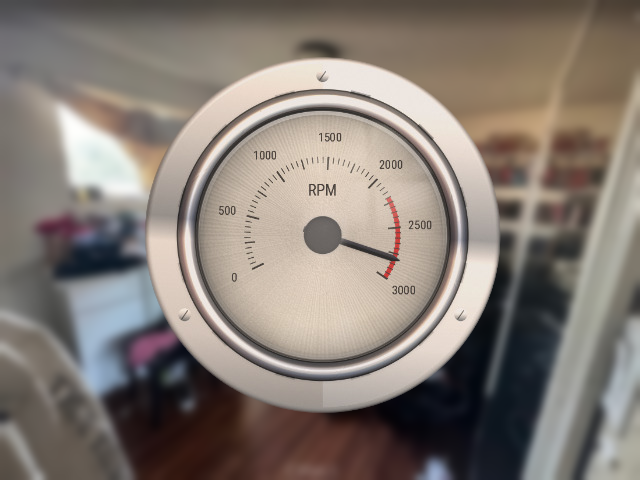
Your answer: **2800** rpm
